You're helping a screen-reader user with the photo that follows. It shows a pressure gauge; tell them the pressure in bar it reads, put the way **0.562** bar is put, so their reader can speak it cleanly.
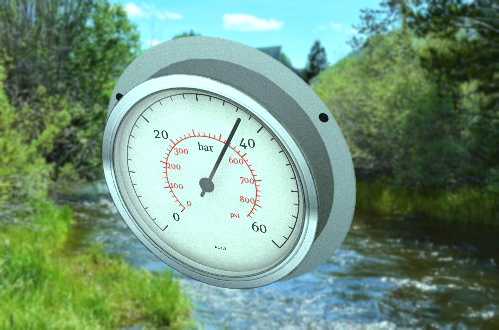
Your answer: **37** bar
